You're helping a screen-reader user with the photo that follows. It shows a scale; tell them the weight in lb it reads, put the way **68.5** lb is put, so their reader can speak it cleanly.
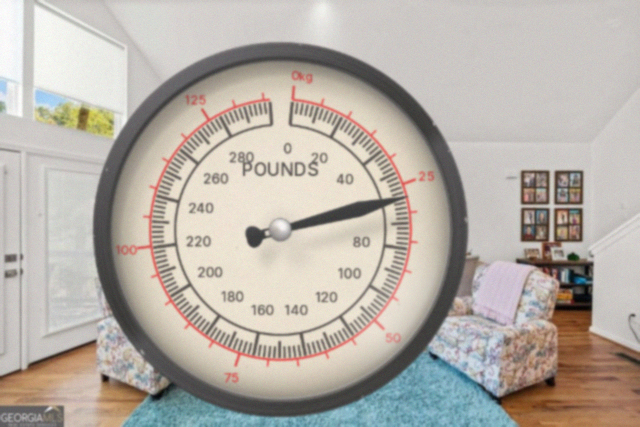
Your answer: **60** lb
